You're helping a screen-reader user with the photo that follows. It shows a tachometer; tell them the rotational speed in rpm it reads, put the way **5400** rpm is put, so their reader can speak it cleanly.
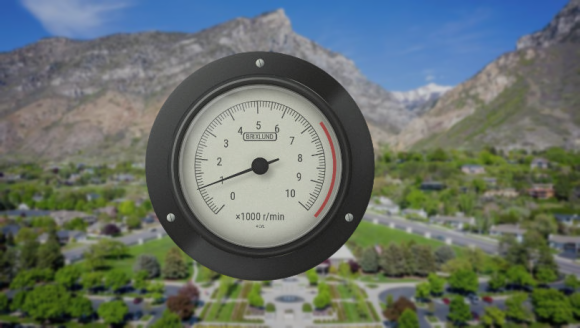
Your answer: **1000** rpm
